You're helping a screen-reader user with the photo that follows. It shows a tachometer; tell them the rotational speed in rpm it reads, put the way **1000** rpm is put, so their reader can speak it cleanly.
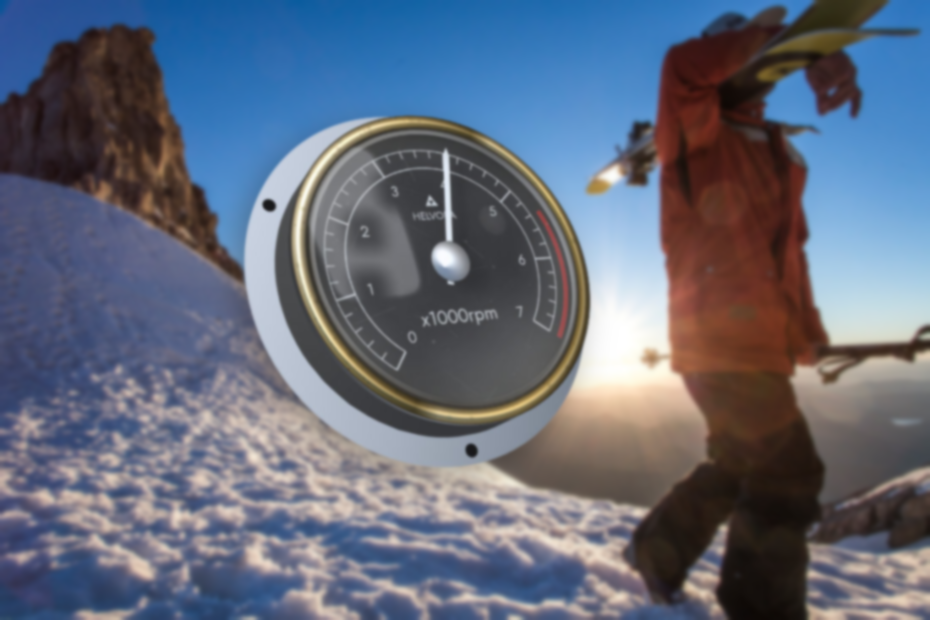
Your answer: **4000** rpm
